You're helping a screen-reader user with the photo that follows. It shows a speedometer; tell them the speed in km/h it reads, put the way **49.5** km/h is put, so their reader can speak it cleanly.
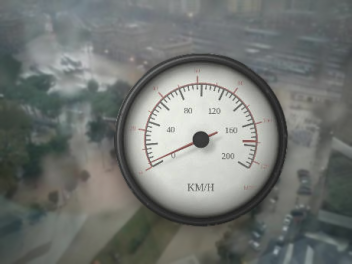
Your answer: **4** km/h
